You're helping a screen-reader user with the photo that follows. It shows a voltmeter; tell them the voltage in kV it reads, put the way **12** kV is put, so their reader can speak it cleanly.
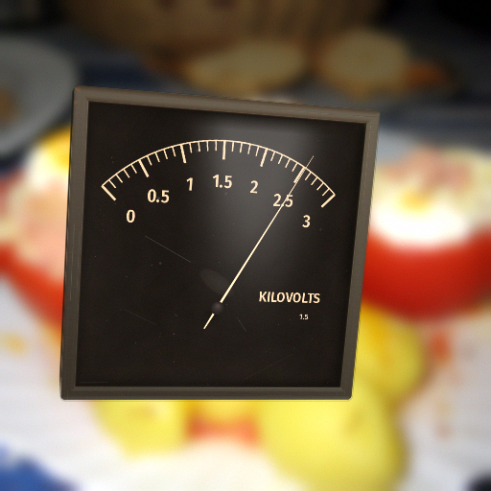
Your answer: **2.5** kV
